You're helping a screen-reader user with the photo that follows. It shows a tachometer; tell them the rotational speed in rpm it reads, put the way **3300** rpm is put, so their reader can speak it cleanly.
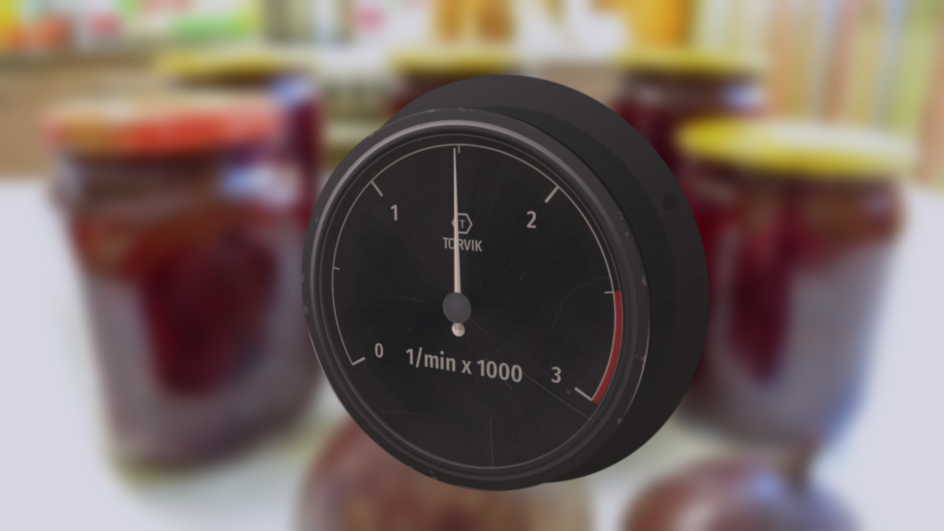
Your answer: **1500** rpm
